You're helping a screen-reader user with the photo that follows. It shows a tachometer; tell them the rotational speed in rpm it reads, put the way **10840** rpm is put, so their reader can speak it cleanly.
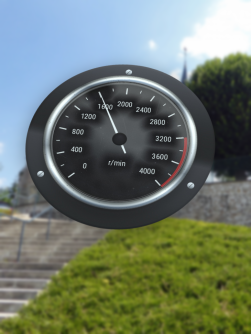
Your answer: **1600** rpm
